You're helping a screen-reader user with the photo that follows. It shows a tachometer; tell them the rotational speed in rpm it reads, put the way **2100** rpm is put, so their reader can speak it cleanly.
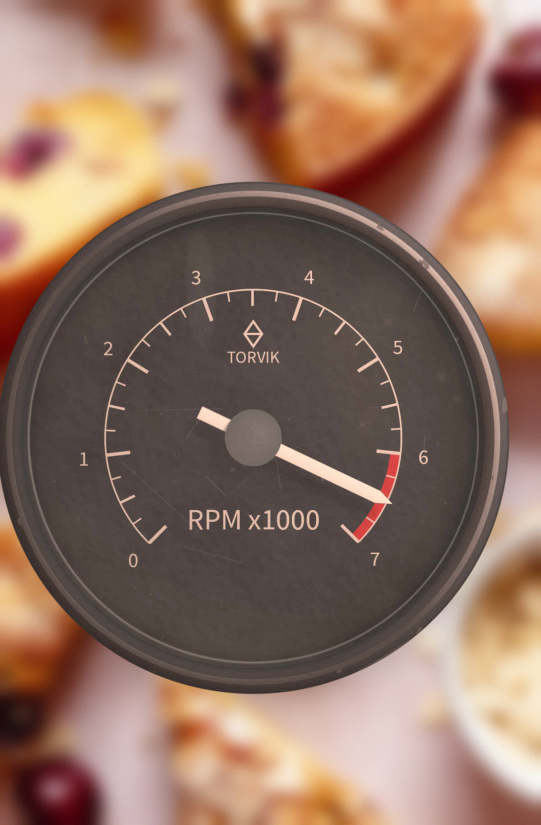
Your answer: **6500** rpm
